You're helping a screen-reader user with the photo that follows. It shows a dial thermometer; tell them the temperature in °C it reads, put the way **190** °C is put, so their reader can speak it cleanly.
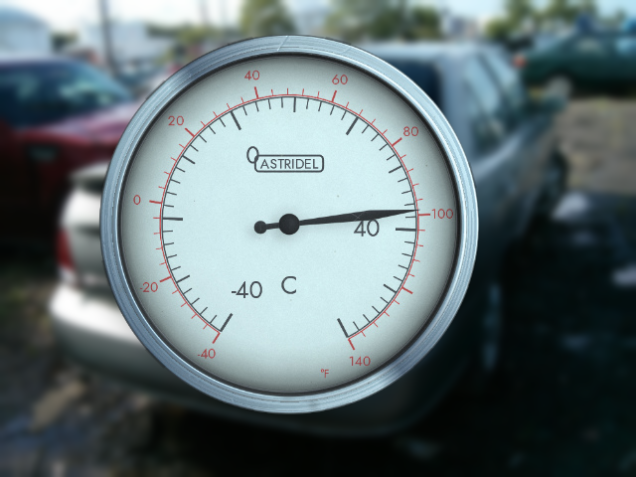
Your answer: **37** °C
